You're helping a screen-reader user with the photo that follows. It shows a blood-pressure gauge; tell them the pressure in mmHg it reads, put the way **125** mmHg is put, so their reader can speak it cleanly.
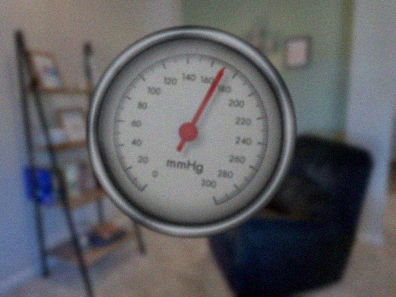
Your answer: **170** mmHg
